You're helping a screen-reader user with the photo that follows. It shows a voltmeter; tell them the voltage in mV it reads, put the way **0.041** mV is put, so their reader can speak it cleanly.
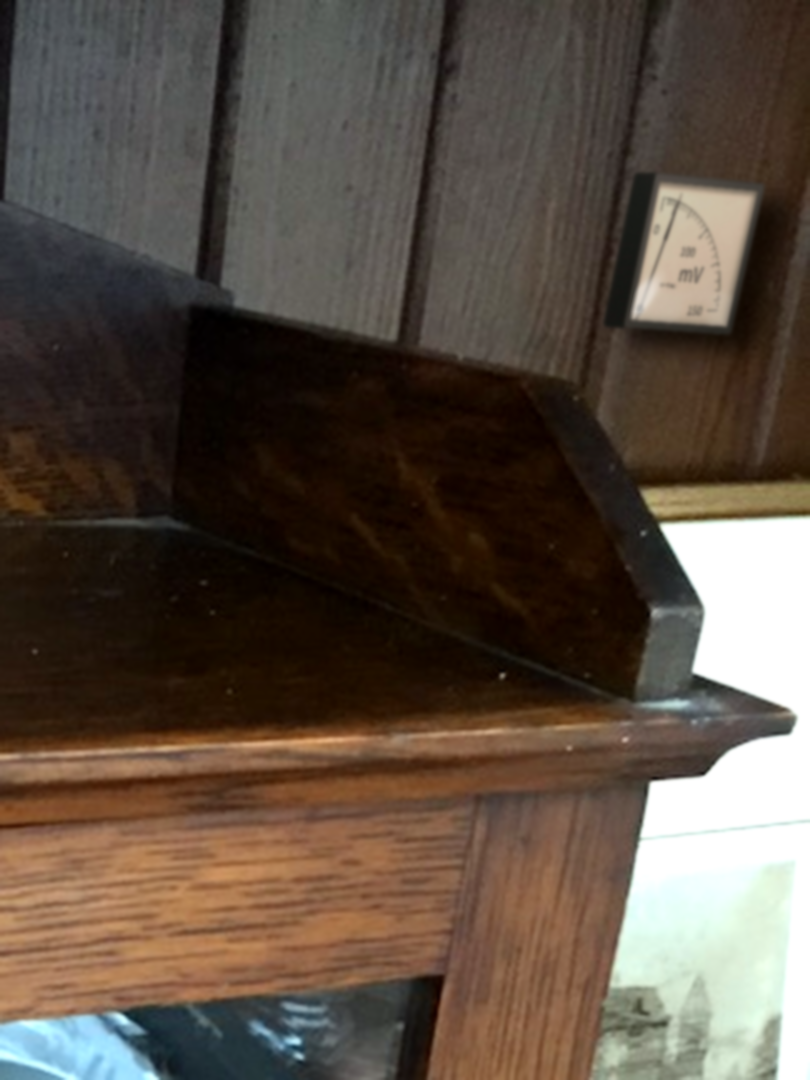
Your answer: **50** mV
